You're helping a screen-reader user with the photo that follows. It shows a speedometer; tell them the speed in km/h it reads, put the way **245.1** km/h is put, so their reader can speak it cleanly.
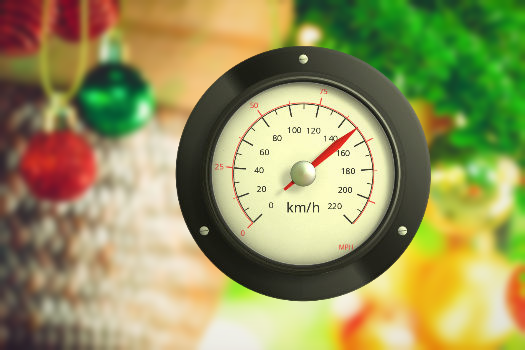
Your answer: **150** km/h
